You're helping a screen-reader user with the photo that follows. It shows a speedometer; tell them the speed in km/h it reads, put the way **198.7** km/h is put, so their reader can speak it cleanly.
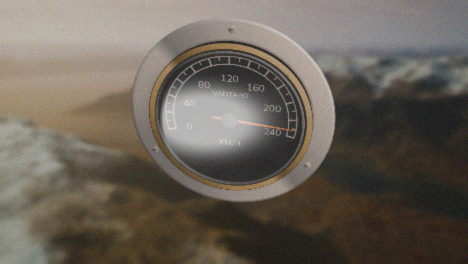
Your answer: **230** km/h
